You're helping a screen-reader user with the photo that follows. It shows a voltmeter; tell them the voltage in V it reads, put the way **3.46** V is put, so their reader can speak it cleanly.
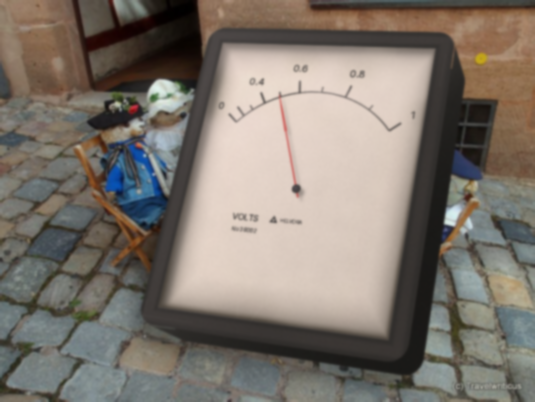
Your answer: **0.5** V
